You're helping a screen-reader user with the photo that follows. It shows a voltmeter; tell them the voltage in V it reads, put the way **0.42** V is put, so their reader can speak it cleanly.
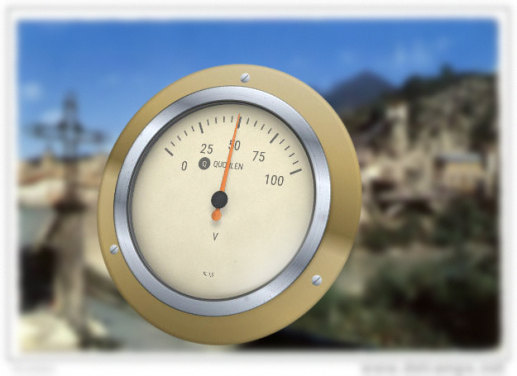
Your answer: **50** V
